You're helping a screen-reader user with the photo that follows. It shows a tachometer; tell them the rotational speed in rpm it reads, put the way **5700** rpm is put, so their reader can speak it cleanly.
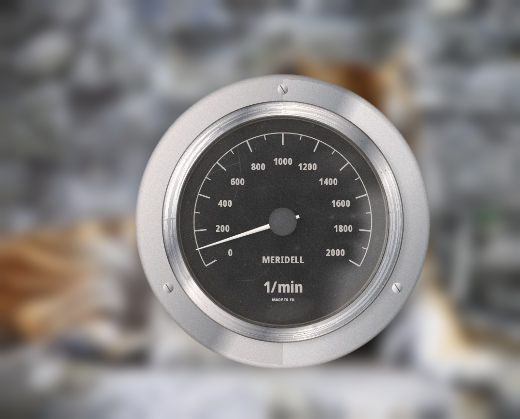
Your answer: **100** rpm
